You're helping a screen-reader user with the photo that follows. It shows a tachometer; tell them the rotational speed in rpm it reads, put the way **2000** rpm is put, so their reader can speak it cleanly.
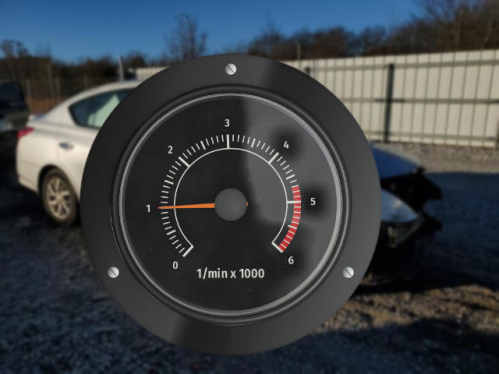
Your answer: **1000** rpm
